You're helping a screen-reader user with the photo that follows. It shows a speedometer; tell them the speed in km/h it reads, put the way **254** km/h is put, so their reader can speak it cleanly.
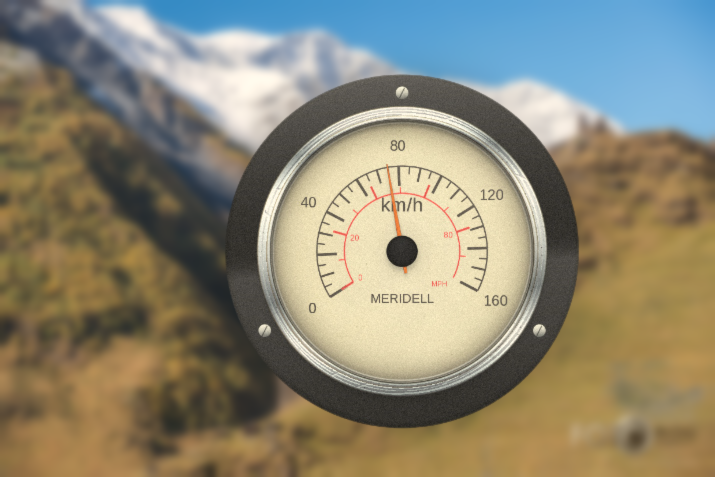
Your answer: **75** km/h
